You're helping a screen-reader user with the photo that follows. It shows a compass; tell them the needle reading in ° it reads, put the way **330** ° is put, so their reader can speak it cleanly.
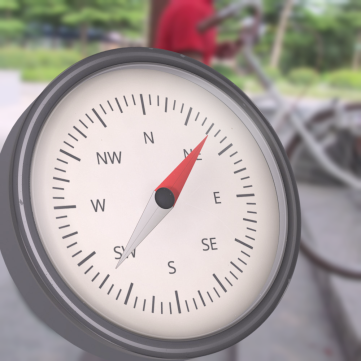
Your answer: **45** °
